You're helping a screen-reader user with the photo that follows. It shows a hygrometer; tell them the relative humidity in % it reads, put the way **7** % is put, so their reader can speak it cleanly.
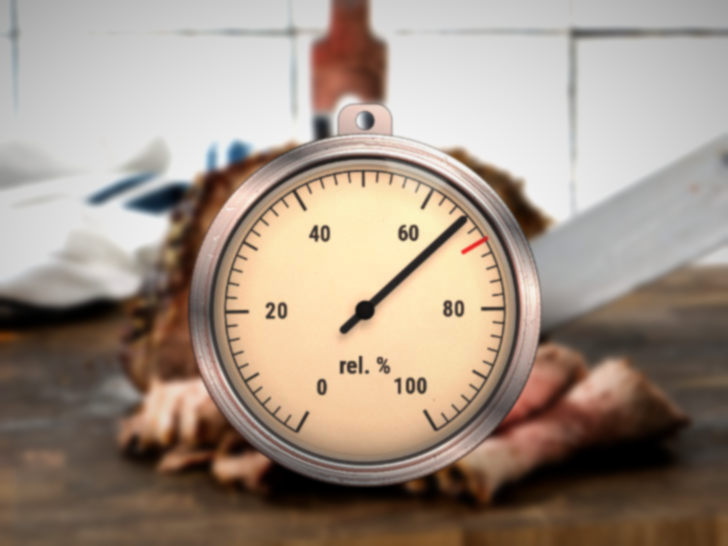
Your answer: **66** %
